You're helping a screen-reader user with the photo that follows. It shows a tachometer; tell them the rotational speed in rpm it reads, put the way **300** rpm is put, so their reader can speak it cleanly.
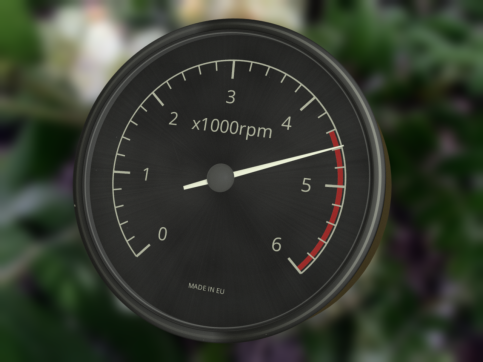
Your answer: **4600** rpm
